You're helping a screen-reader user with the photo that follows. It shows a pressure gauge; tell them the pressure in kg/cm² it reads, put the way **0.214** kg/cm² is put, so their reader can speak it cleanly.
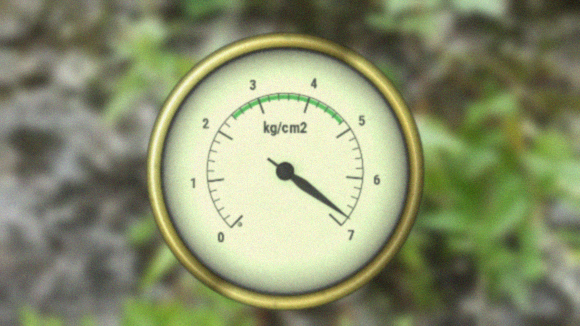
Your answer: **6.8** kg/cm²
